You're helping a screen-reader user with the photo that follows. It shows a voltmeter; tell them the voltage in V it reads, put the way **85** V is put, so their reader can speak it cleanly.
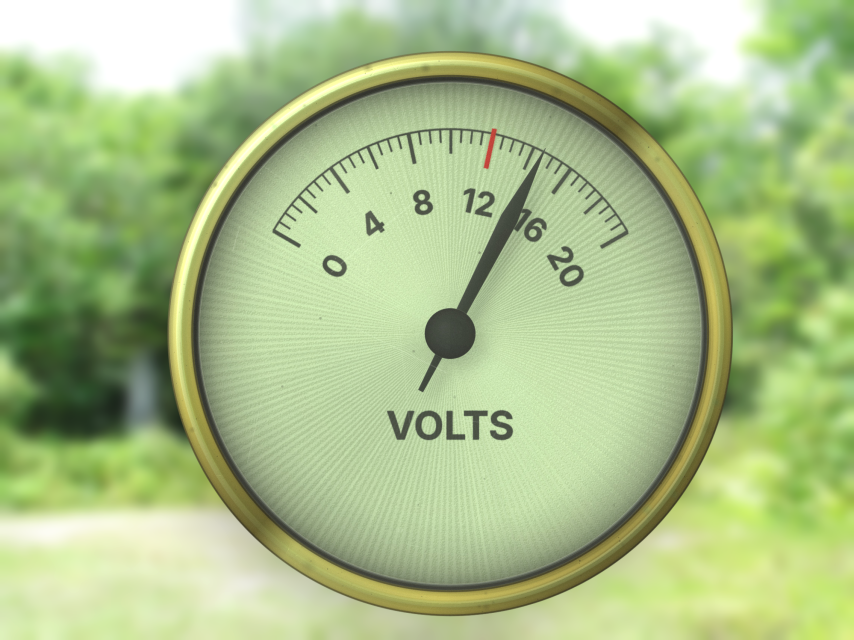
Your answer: **14.5** V
